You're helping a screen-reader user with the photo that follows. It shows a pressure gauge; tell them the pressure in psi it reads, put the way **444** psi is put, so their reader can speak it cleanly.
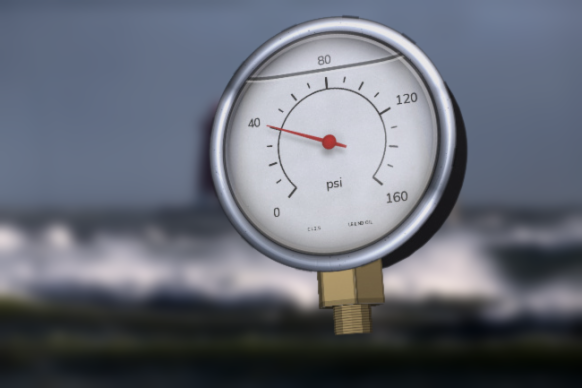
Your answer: **40** psi
